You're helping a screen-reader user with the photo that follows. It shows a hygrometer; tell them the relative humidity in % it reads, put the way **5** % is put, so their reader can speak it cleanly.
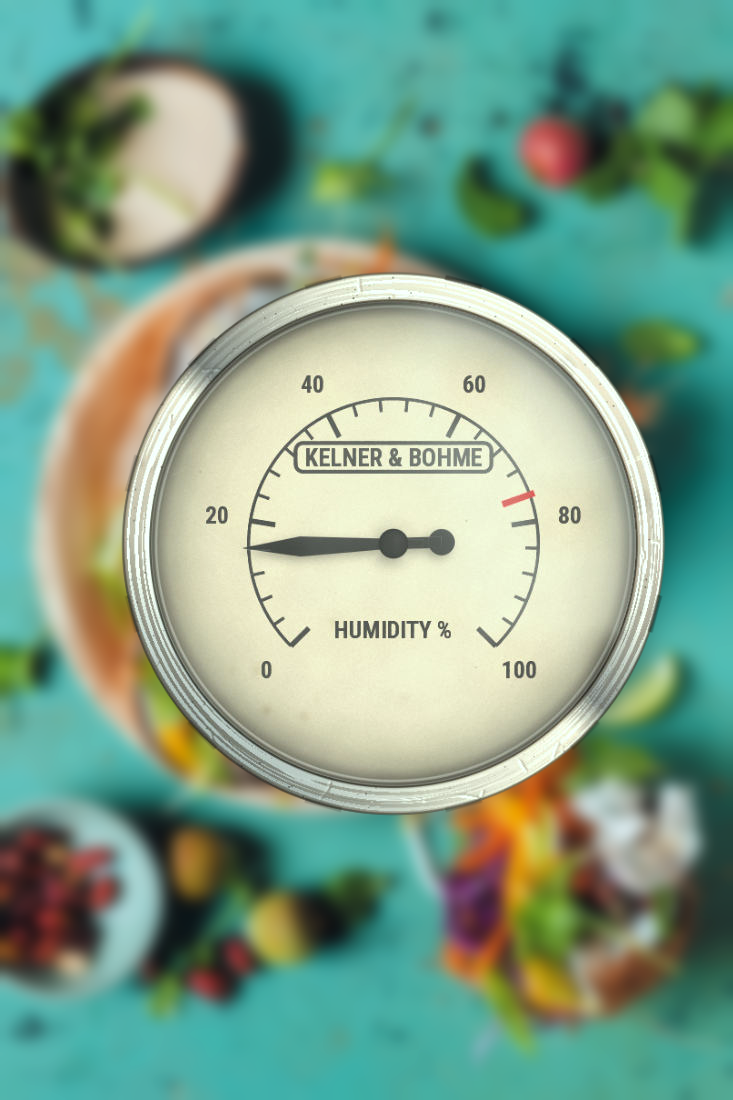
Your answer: **16** %
